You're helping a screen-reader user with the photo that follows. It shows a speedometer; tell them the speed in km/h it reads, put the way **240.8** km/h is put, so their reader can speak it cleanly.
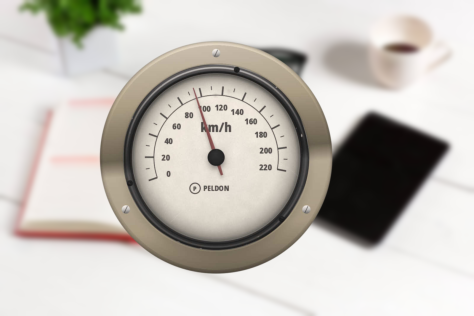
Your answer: **95** km/h
